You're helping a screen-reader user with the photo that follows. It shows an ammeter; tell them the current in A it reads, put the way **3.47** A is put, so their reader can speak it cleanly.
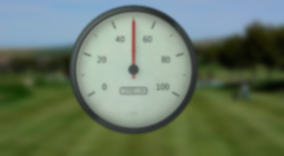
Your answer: **50** A
